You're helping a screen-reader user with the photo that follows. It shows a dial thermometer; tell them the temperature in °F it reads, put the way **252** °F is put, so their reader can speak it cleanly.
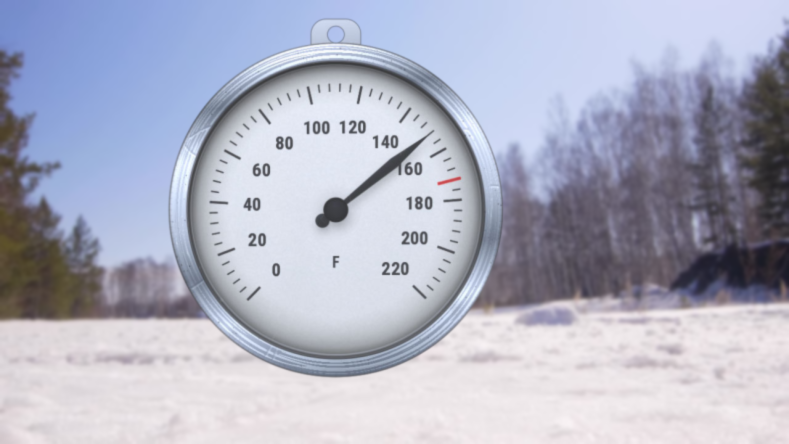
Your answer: **152** °F
